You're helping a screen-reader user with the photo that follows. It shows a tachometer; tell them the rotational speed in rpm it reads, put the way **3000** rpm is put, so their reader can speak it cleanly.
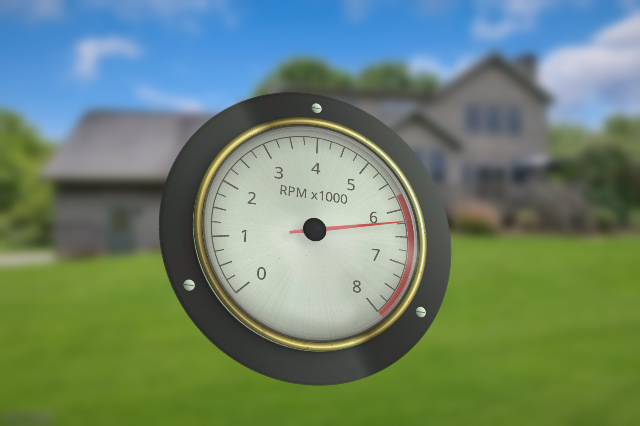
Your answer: **6250** rpm
